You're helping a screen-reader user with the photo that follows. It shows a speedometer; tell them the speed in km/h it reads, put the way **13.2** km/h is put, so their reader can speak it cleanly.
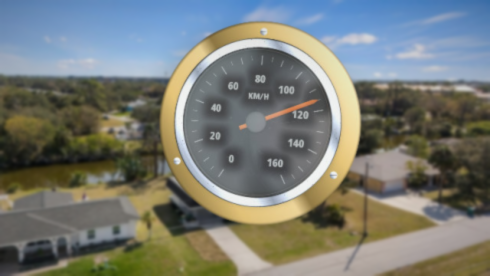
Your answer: **115** km/h
